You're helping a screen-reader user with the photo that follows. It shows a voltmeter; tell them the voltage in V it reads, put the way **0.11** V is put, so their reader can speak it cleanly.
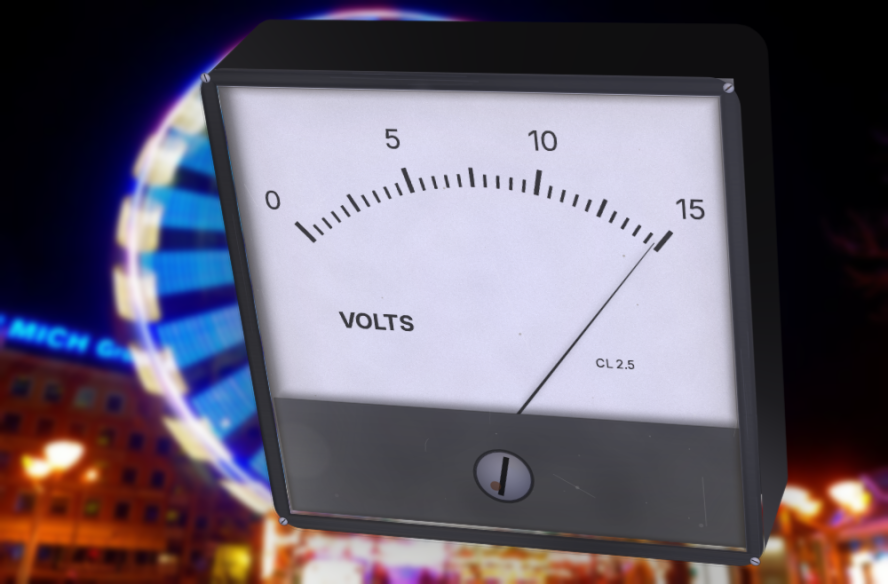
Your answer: **14.75** V
